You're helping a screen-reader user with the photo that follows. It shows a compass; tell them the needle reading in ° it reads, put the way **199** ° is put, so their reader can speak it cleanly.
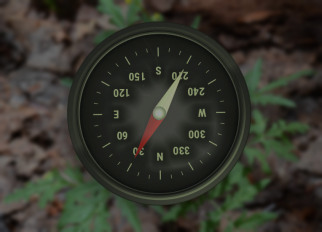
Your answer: **30** °
